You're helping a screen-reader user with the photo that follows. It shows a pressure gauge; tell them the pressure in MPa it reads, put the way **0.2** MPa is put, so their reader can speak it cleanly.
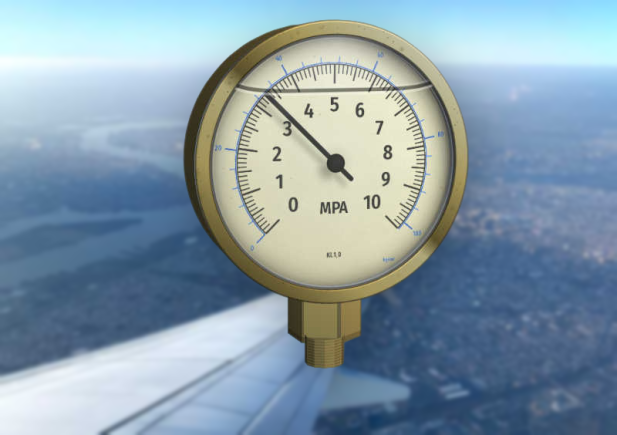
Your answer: **3.3** MPa
